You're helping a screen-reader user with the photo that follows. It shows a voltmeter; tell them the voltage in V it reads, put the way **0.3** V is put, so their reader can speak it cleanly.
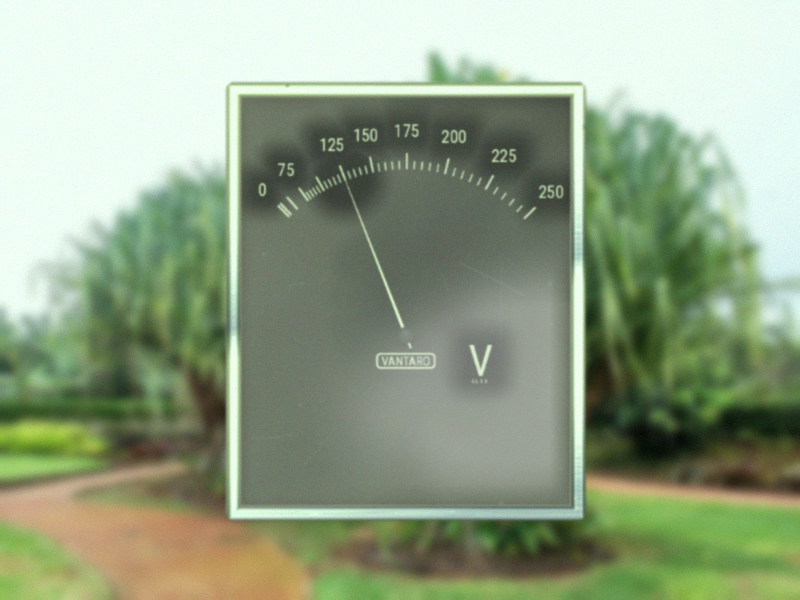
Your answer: **125** V
